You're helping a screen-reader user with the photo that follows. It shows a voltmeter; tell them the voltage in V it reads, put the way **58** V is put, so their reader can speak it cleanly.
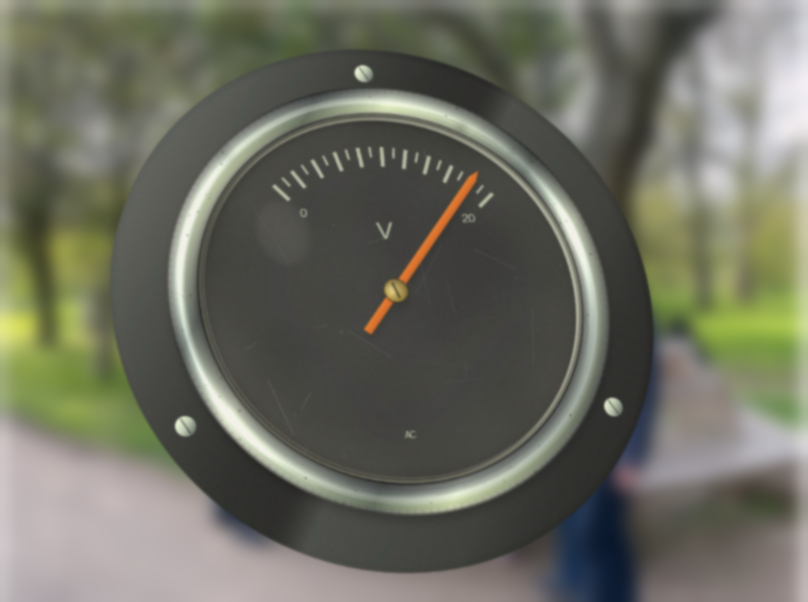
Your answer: **18** V
